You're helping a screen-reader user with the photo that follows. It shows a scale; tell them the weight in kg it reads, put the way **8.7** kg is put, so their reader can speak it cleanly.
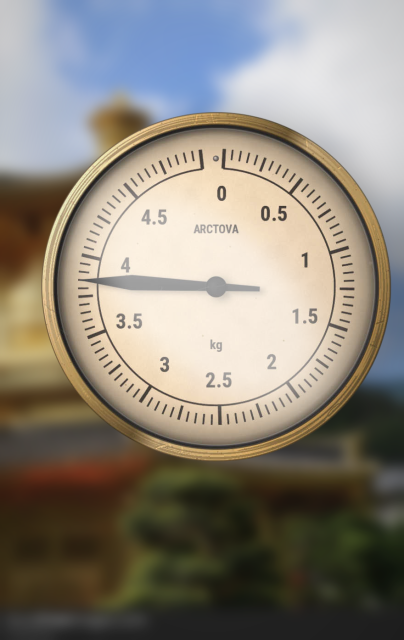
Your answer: **3.85** kg
